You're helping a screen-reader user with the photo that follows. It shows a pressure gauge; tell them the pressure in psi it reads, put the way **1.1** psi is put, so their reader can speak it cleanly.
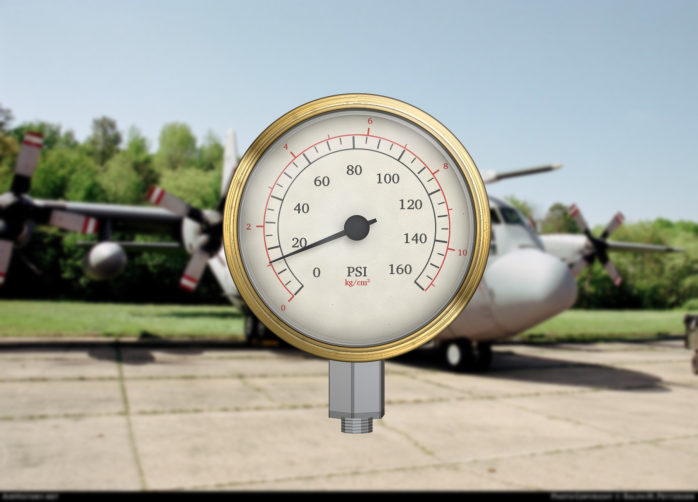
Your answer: **15** psi
